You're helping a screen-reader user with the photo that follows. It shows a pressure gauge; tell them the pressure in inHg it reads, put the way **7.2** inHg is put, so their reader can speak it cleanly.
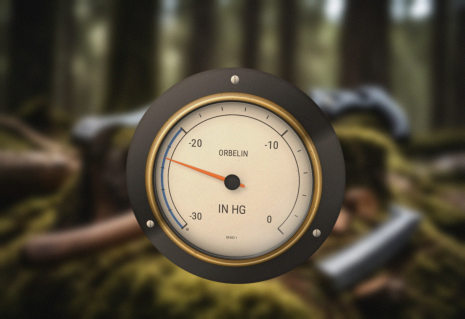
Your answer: **-23** inHg
